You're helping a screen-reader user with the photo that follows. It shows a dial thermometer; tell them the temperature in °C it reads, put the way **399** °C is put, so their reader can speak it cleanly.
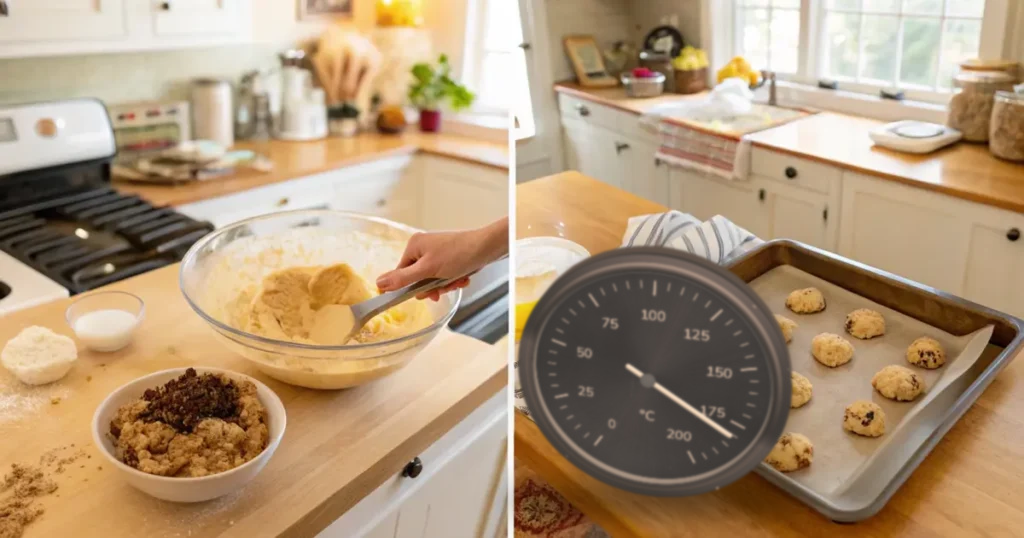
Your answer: **180** °C
